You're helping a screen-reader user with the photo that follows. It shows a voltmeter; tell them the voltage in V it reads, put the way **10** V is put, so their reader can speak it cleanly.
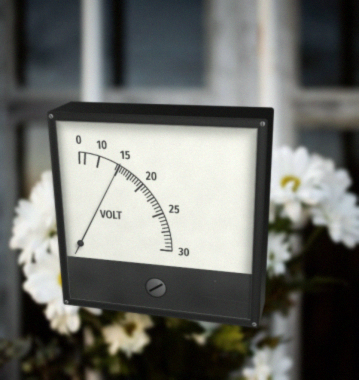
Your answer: **15** V
